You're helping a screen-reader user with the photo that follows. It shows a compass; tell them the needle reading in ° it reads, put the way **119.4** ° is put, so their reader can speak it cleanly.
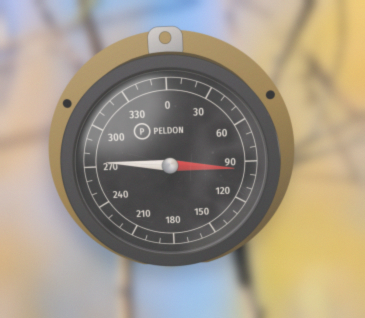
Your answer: **95** °
